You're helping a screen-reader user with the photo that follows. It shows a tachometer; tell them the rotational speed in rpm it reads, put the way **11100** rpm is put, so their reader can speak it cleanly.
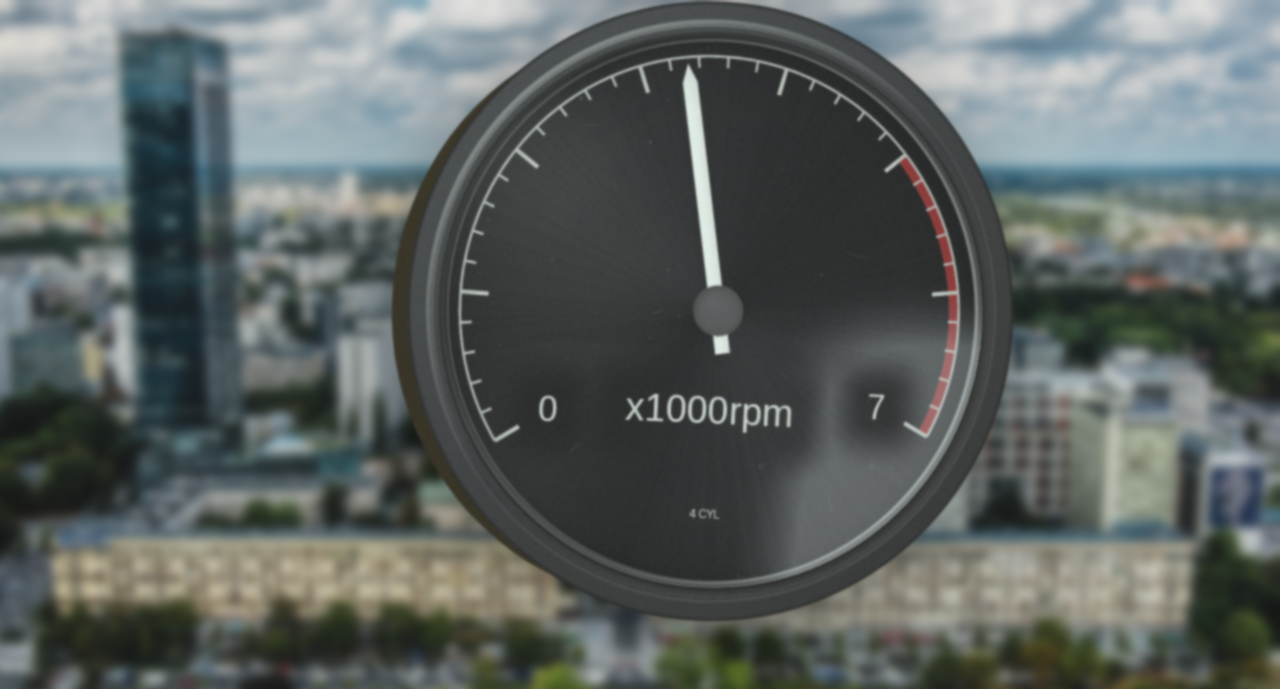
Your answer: **3300** rpm
